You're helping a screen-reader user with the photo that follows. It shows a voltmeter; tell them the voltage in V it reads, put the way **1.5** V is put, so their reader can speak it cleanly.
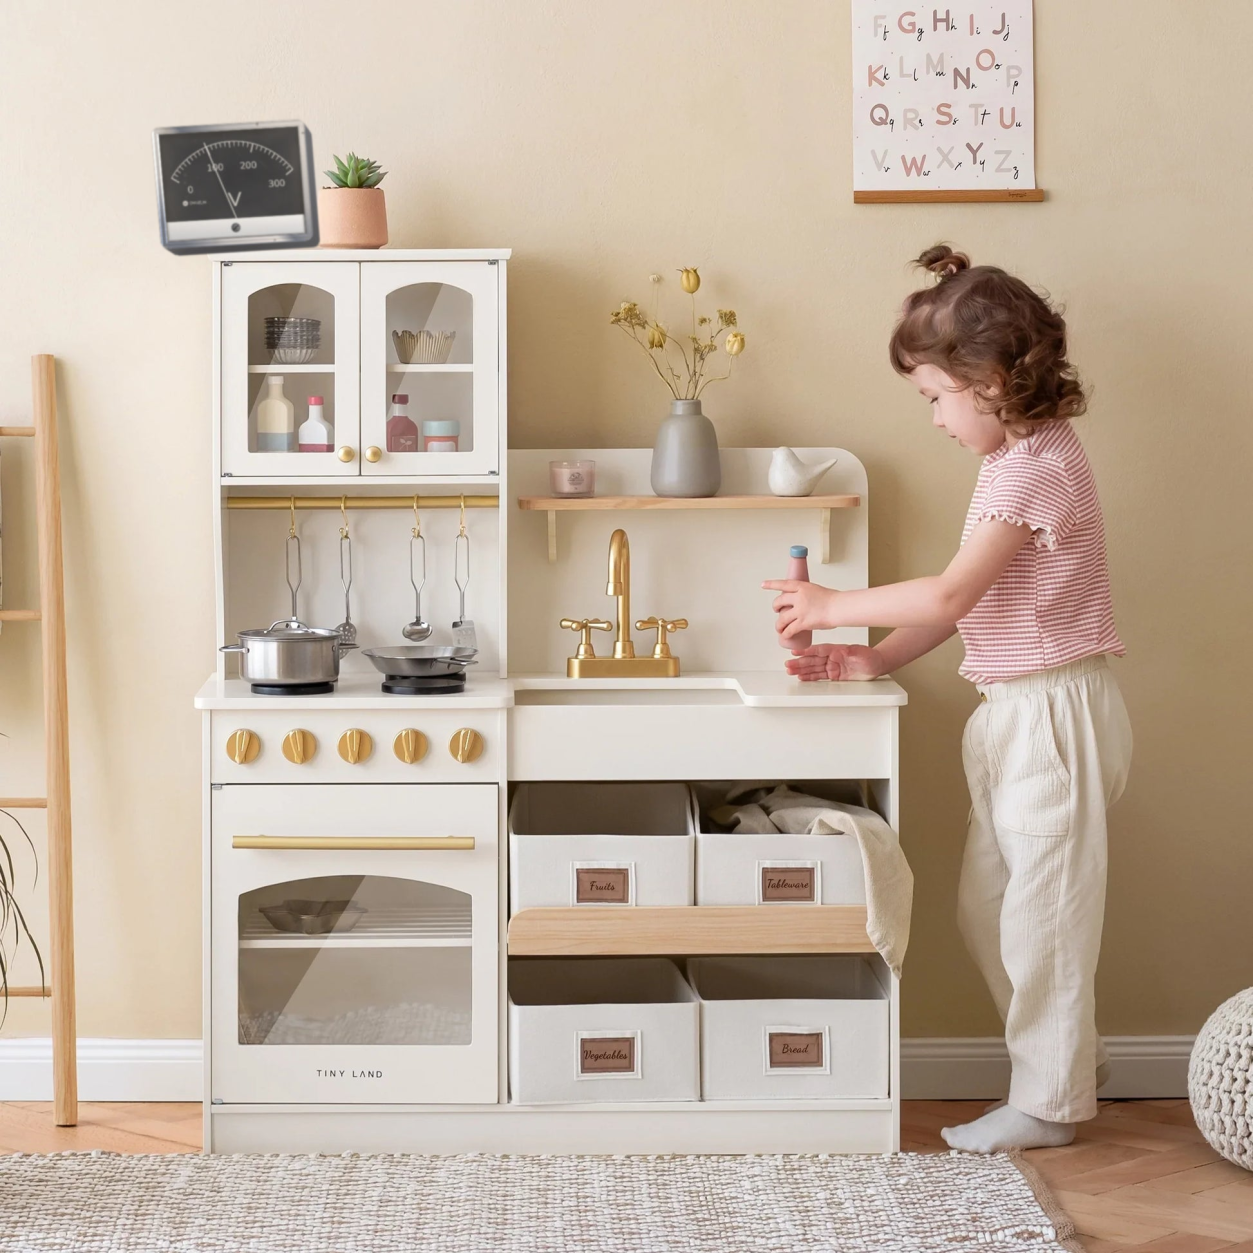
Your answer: **100** V
